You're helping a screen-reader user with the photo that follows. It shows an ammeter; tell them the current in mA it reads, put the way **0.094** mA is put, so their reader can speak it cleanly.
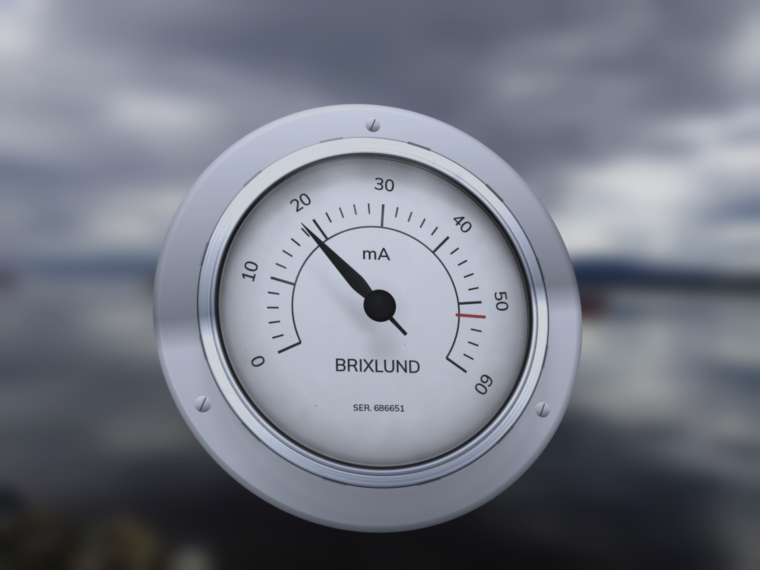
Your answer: **18** mA
